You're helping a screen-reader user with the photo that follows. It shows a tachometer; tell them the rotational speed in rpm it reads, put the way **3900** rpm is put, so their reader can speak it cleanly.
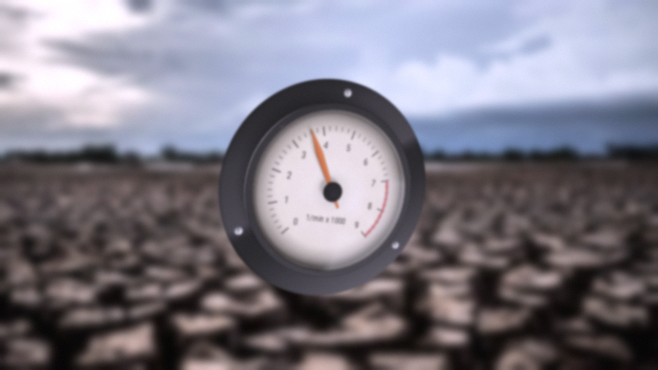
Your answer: **3600** rpm
